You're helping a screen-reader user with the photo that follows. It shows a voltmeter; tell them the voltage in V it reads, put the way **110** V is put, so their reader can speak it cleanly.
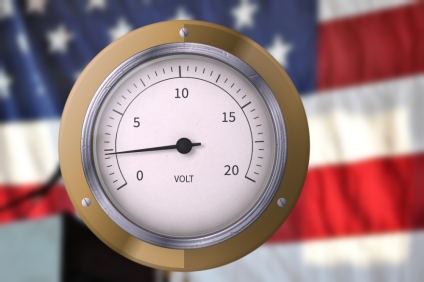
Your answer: **2.25** V
